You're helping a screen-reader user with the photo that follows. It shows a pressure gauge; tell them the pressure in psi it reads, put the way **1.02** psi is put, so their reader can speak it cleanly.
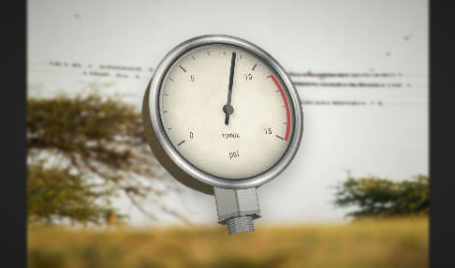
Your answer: **8.5** psi
